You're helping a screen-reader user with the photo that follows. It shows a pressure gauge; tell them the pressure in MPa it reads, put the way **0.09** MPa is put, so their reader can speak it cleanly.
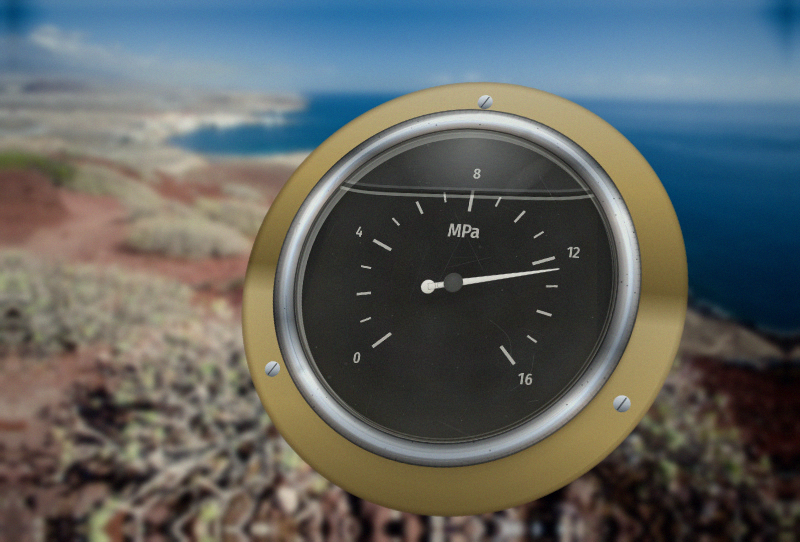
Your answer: **12.5** MPa
